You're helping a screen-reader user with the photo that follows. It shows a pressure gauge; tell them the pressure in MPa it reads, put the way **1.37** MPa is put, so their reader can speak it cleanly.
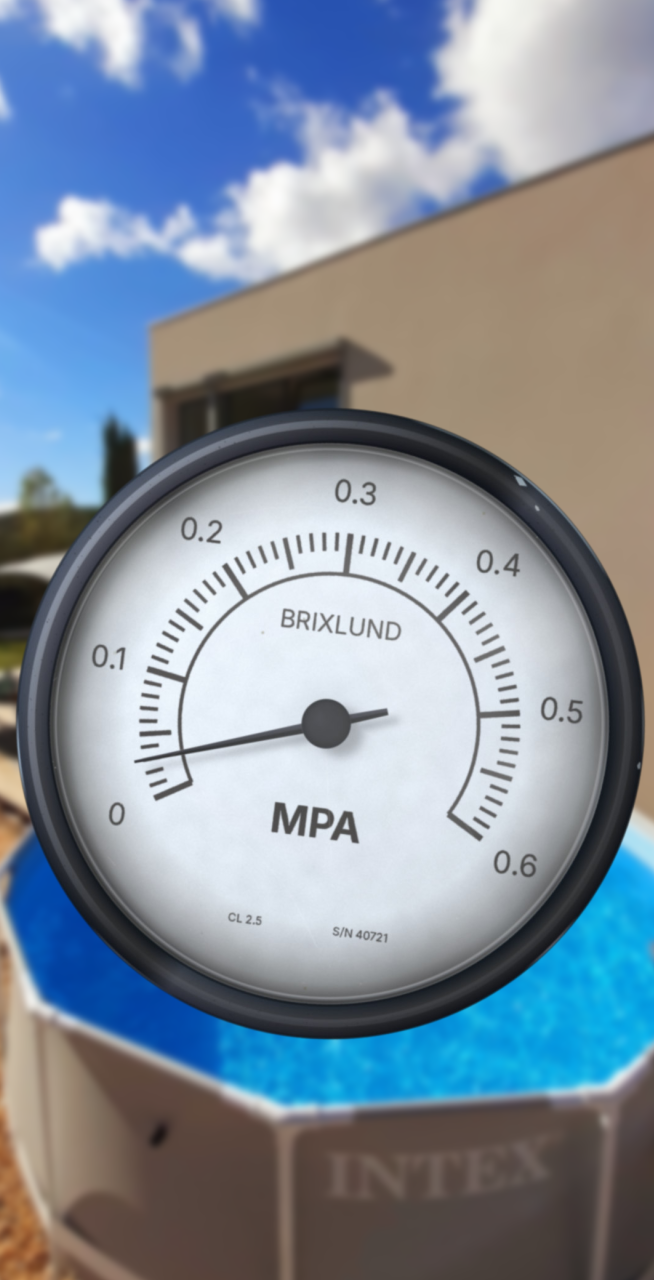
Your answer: **0.03** MPa
